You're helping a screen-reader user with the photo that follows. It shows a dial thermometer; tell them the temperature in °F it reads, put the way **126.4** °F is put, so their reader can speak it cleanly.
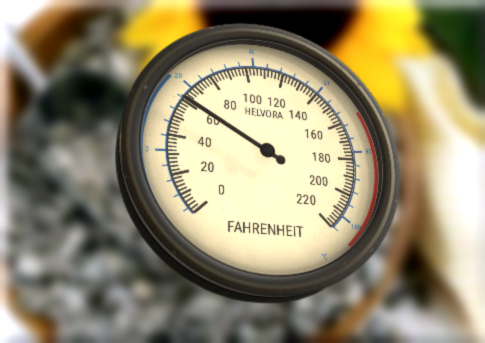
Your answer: **60** °F
